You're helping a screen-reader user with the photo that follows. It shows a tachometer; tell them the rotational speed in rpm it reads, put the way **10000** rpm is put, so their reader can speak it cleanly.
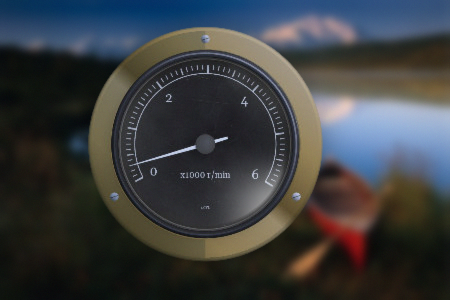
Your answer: **300** rpm
